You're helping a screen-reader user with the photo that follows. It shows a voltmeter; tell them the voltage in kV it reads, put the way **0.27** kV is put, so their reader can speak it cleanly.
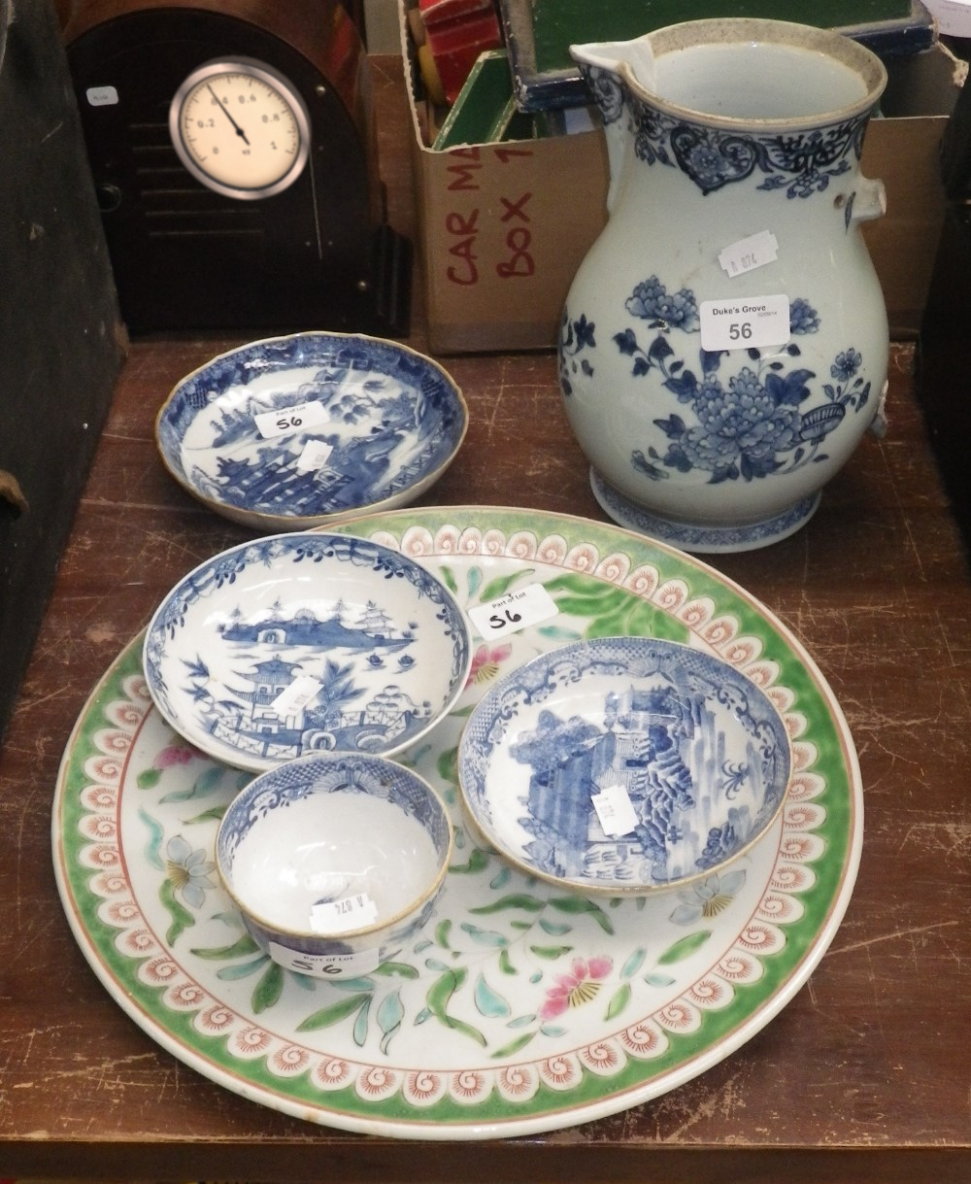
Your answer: **0.4** kV
